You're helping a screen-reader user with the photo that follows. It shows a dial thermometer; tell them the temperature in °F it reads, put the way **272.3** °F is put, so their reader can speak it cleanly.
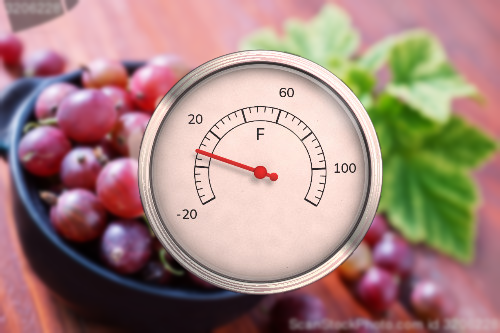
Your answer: **8** °F
